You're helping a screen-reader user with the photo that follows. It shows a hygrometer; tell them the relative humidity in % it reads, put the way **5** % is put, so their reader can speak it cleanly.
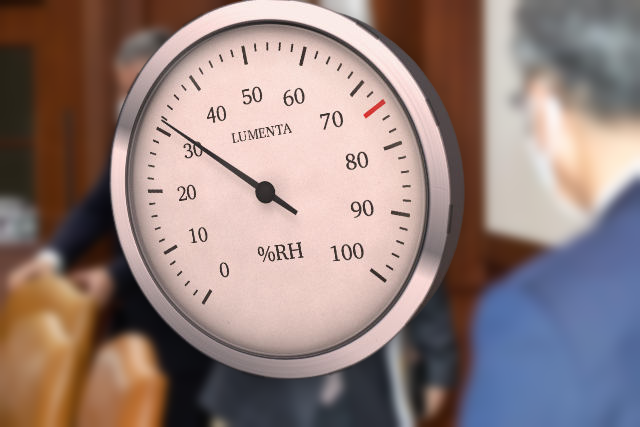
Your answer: **32** %
